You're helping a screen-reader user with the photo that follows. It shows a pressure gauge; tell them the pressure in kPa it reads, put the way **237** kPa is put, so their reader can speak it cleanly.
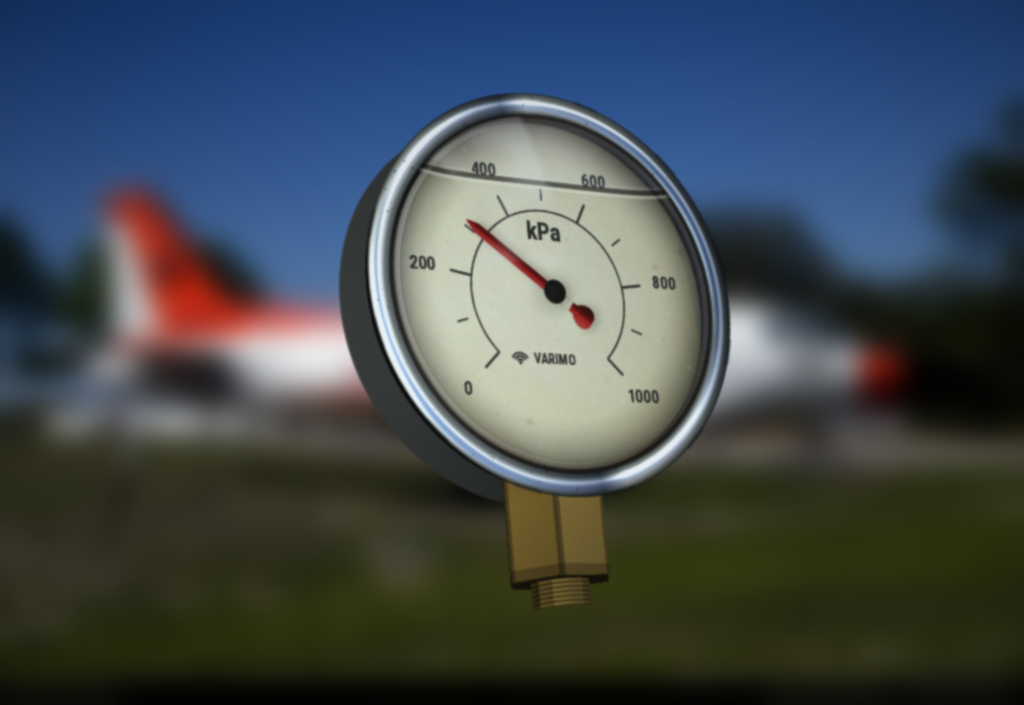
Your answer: **300** kPa
